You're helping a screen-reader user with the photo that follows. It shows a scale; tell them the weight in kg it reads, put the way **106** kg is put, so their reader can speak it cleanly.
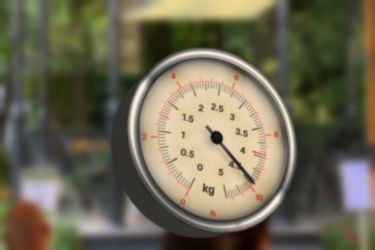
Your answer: **4.5** kg
